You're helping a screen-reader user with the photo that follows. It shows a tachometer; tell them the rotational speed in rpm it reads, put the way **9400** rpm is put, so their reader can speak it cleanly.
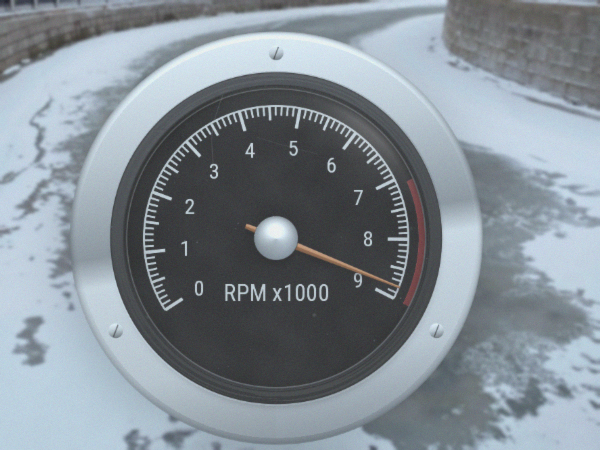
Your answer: **8800** rpm
